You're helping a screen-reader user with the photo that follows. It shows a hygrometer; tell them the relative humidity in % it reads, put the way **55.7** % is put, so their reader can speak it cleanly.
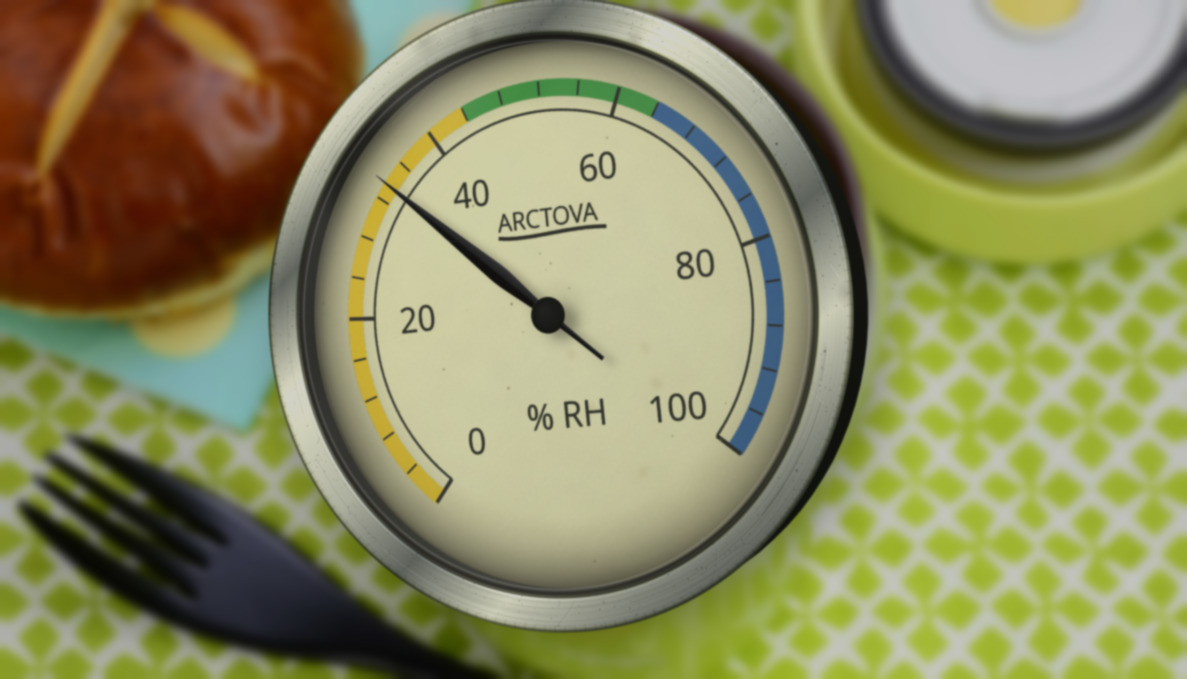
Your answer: **34** %
